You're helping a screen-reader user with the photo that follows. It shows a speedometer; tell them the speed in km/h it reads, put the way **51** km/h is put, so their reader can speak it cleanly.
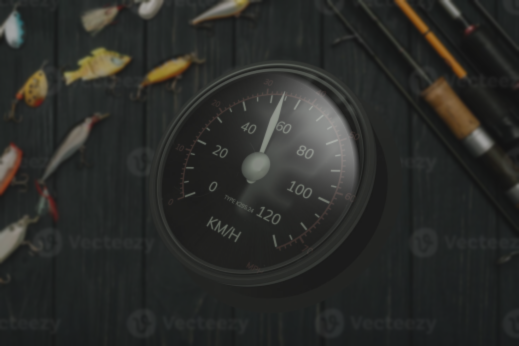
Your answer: **55** km/h
